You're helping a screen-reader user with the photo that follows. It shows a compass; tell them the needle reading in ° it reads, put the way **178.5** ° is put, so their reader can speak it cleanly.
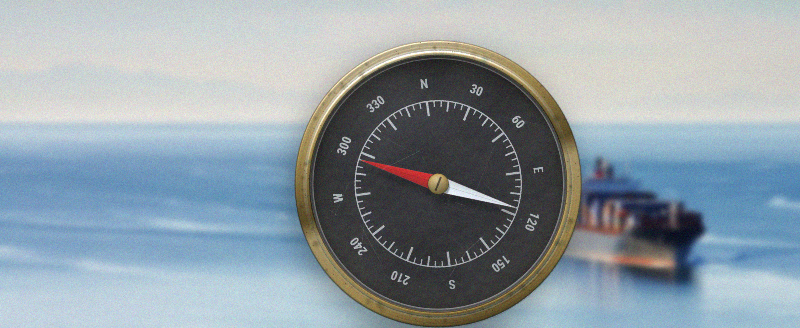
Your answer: **295** °
